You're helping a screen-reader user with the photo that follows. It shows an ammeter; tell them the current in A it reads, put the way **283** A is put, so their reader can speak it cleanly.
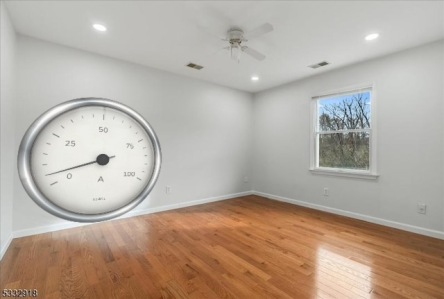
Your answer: **5** A
